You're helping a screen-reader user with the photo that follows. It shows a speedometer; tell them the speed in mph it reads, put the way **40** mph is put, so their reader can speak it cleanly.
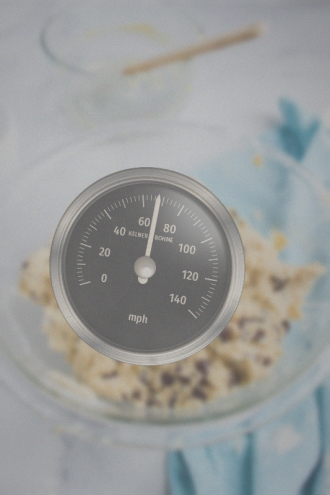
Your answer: **68** mph
